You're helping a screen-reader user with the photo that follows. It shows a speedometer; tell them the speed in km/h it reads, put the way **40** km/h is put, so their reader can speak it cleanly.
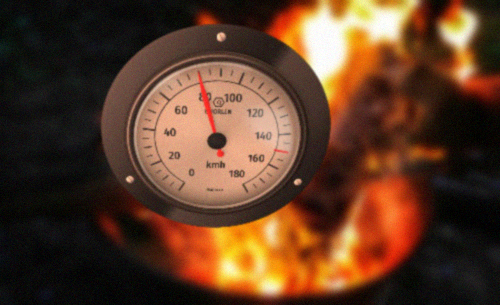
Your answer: **80** km/h
